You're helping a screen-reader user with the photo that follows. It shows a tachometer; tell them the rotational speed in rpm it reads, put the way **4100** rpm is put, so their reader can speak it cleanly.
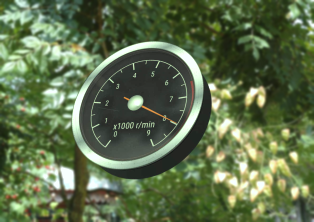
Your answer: **8000** rpm
